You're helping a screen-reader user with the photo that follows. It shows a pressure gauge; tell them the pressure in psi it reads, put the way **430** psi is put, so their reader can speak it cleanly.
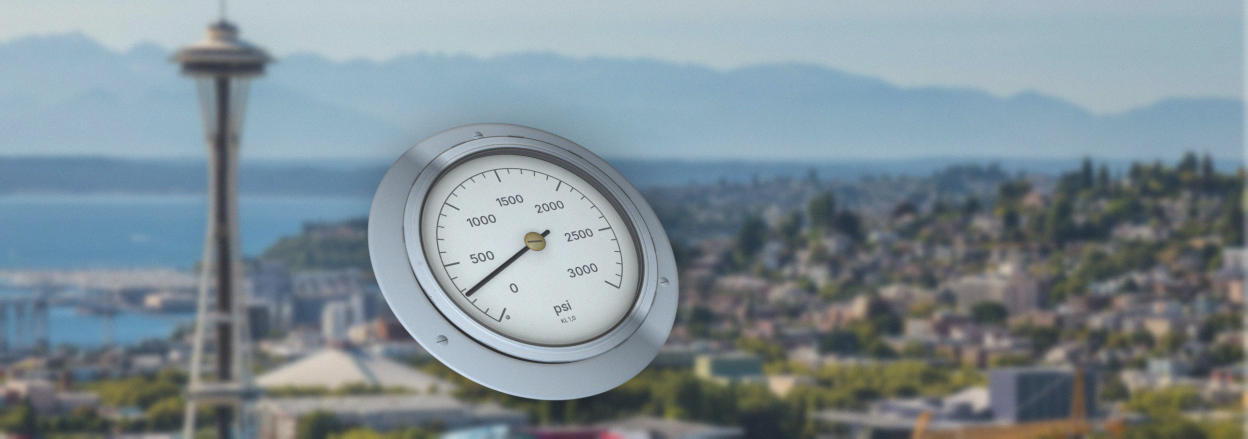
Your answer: **250** psi
